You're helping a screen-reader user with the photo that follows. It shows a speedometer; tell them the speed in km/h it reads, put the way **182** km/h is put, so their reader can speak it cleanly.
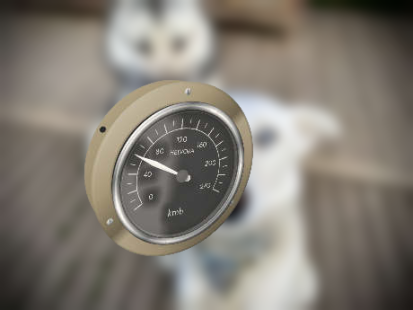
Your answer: **60** km/h
